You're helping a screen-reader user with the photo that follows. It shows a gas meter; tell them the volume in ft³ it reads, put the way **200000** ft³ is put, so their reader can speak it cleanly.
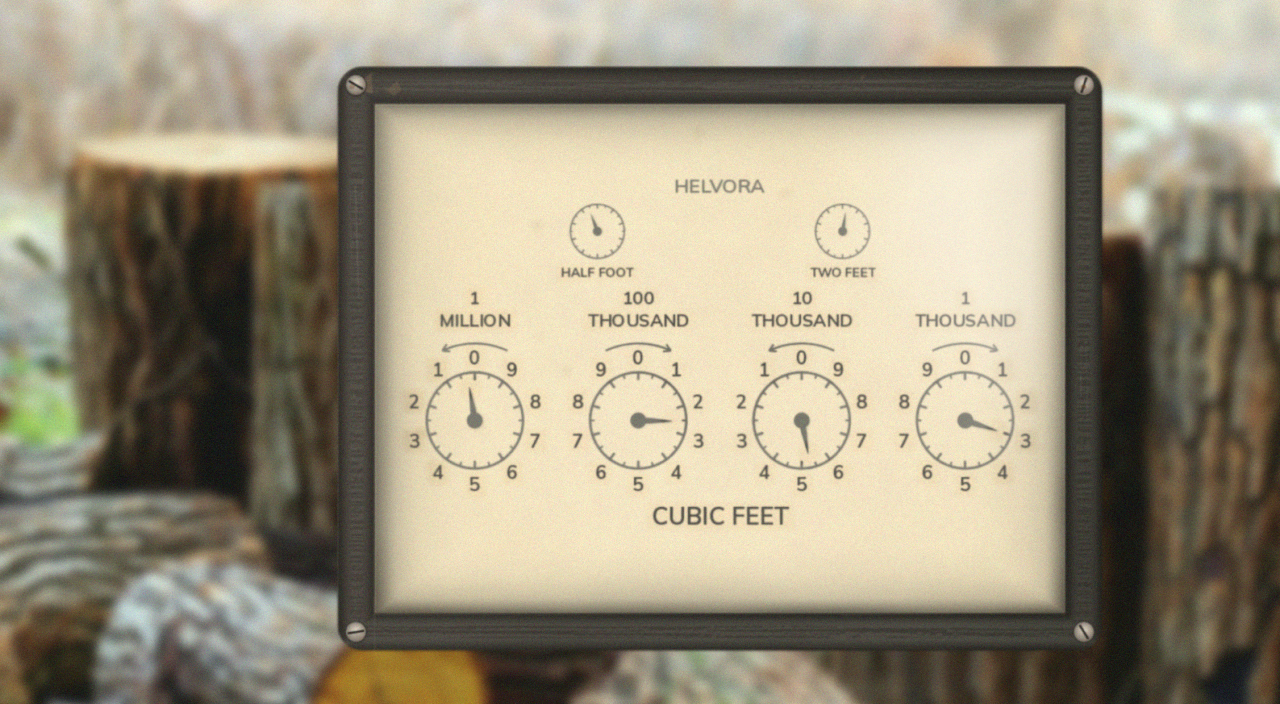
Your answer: **25300** ft³
